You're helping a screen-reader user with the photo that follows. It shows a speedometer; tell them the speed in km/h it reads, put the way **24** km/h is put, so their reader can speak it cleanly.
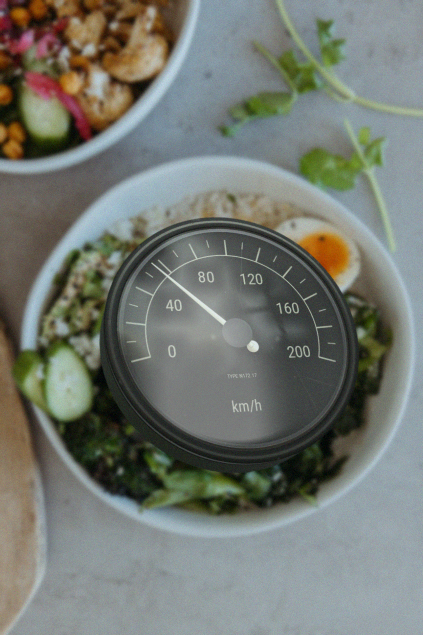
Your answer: **55** km/h
